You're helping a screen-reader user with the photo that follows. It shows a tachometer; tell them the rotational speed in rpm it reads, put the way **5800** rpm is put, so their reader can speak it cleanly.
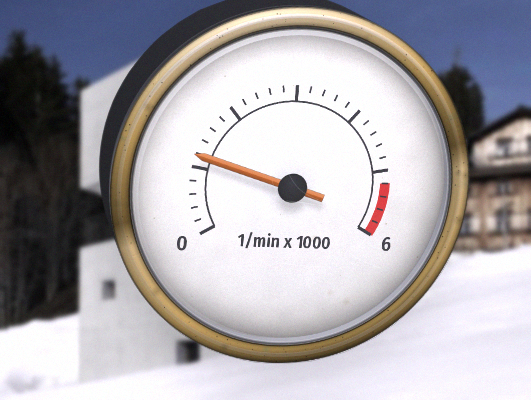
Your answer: **1200** rpm
